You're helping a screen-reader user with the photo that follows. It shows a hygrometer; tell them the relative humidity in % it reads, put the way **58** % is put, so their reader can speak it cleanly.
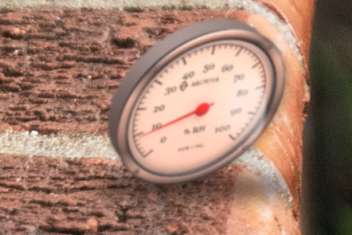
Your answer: **10** %
